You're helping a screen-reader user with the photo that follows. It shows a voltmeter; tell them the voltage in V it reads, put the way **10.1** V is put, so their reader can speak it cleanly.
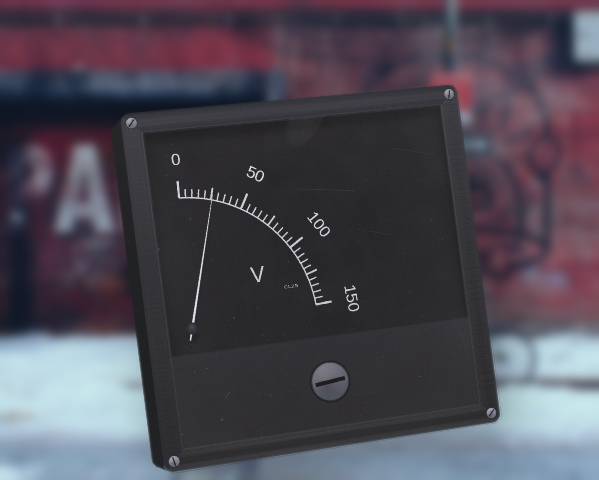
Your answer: **25** V
